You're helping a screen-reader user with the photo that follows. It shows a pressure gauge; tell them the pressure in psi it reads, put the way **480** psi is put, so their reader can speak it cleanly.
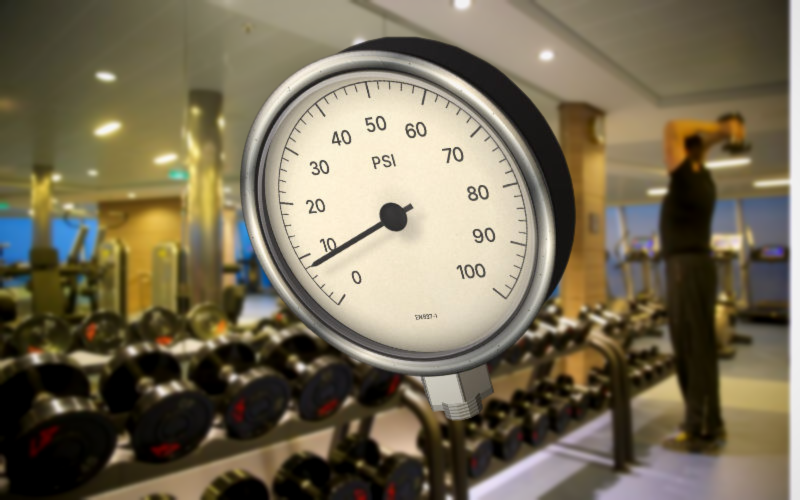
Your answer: **8** psi
